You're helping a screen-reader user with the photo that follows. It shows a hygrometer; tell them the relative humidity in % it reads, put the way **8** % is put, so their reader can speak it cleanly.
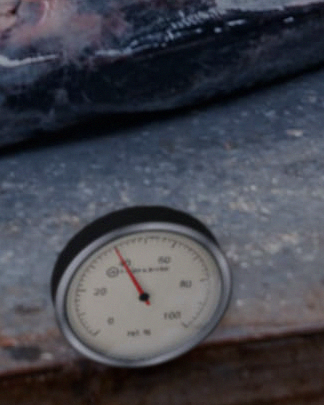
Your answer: **40** %
